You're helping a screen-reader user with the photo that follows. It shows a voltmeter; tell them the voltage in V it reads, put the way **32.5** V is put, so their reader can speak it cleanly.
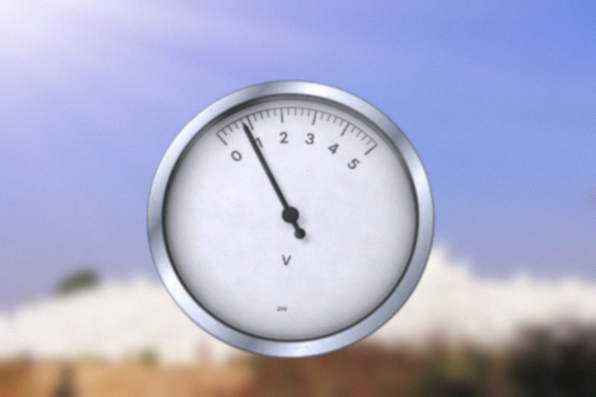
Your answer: **0.8** V
